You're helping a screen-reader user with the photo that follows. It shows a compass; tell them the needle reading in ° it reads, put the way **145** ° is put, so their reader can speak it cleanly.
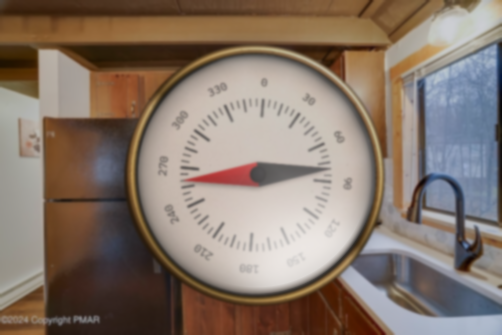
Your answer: **260** °
